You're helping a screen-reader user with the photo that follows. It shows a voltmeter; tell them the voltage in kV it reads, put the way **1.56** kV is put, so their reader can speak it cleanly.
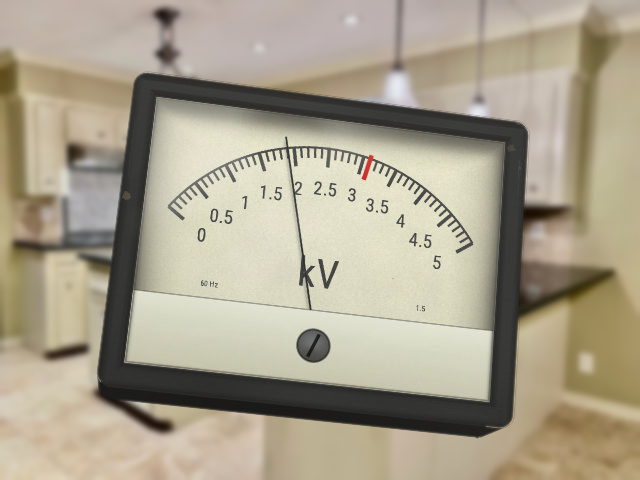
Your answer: **1.9** kV
